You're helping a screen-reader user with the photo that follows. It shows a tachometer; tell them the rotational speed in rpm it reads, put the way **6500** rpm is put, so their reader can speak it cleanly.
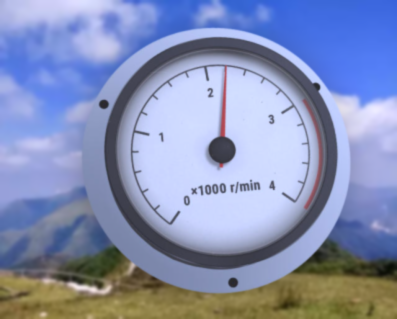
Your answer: **2200** rpm
